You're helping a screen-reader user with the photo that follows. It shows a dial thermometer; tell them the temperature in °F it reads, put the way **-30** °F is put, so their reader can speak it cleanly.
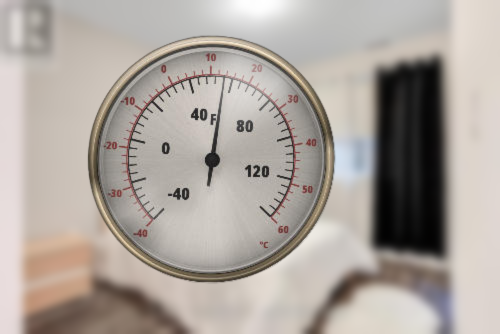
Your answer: **56** °F
